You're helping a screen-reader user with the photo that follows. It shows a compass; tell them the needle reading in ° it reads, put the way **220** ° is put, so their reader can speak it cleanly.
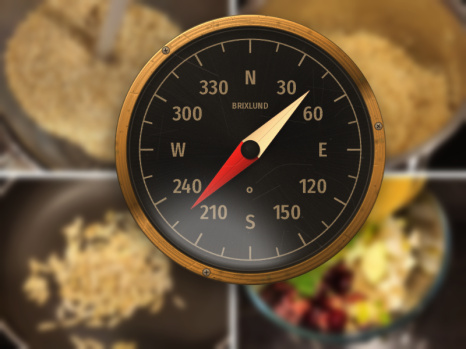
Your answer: **225** °
